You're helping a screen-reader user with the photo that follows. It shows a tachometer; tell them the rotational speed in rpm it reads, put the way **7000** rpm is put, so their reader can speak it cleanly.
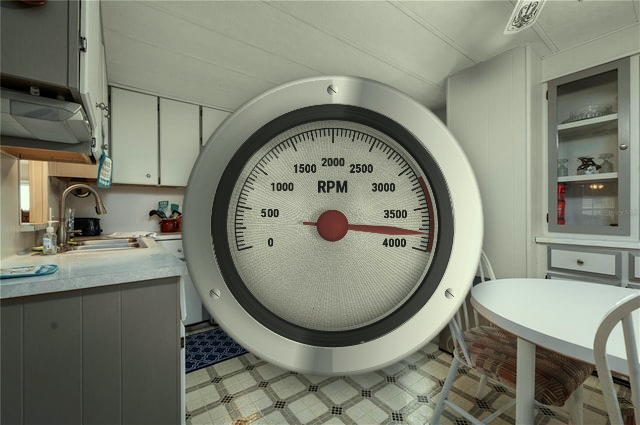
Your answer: **3800** rpm
